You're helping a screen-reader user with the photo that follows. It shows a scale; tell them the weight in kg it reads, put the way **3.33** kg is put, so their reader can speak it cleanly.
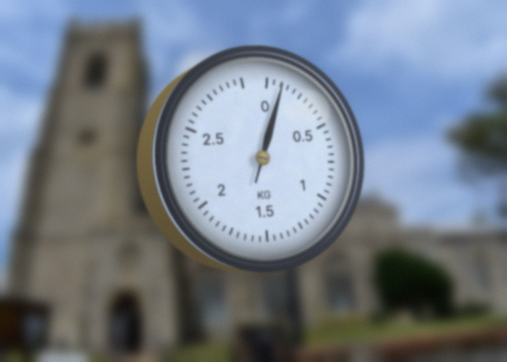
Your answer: **0.1** kg
